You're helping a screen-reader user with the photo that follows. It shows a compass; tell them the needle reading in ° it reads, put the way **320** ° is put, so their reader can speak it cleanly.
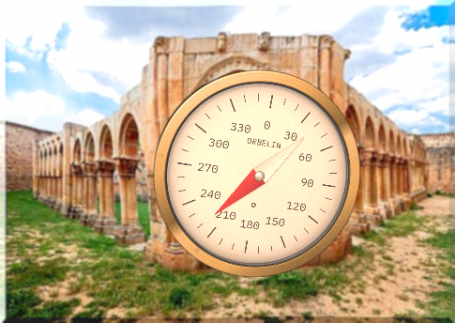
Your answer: **220** °
